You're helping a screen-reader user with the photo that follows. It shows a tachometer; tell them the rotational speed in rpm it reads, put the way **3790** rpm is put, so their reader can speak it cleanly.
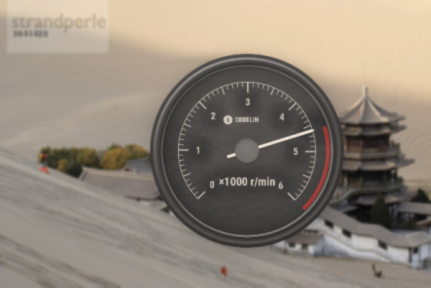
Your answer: **4600** rpm
